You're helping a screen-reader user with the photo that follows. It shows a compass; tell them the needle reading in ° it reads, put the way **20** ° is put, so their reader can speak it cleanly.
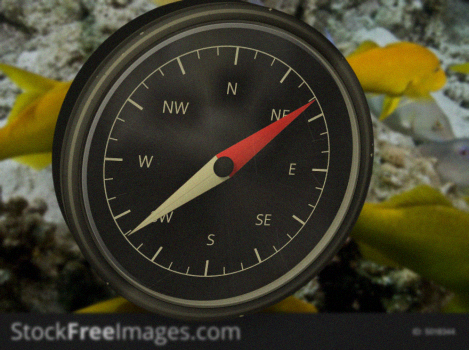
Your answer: **50** °
